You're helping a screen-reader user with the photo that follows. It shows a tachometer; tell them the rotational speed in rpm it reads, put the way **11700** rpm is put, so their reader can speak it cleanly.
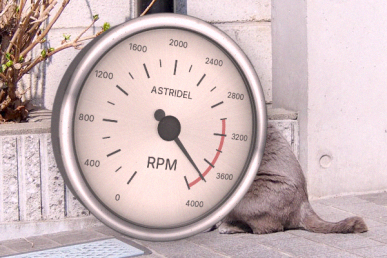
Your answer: **3800** rpm
